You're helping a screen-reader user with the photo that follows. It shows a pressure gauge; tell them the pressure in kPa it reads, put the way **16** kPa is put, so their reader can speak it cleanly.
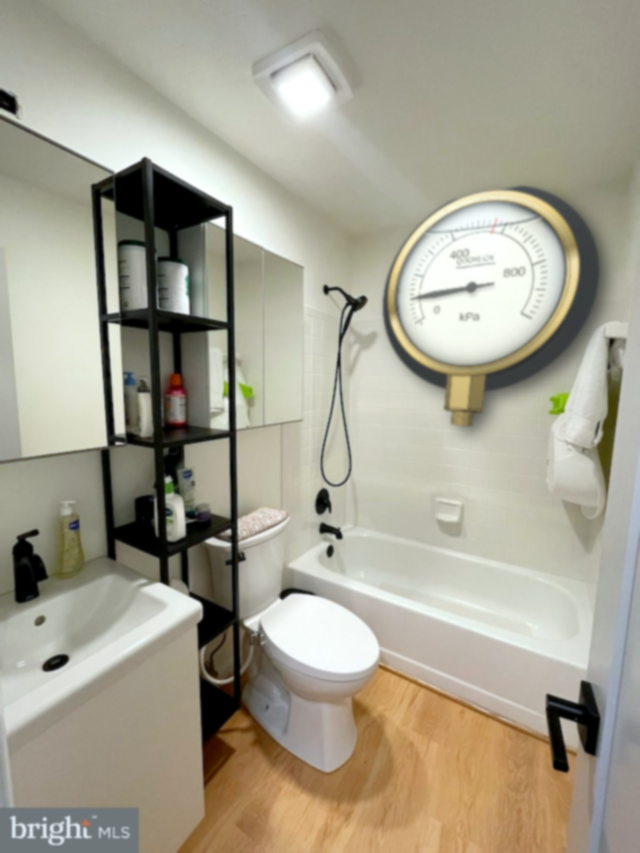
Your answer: **100** kPa
